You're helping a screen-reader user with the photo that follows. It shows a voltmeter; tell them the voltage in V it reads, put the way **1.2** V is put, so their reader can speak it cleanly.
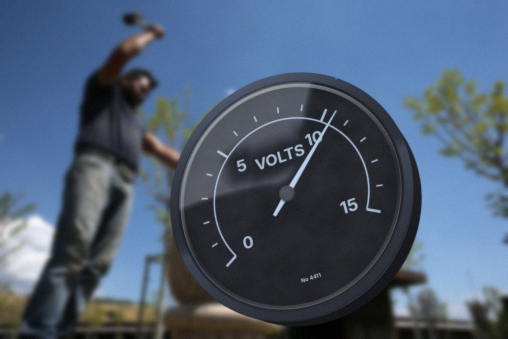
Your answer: **10.5** V
